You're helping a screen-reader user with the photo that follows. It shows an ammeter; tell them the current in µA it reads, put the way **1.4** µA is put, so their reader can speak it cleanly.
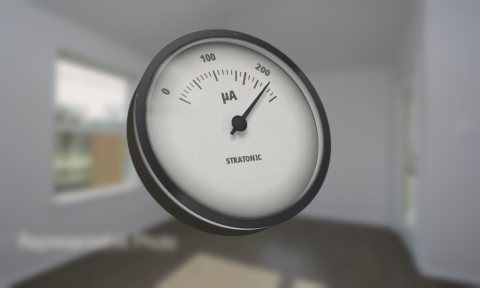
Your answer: **220** µA
